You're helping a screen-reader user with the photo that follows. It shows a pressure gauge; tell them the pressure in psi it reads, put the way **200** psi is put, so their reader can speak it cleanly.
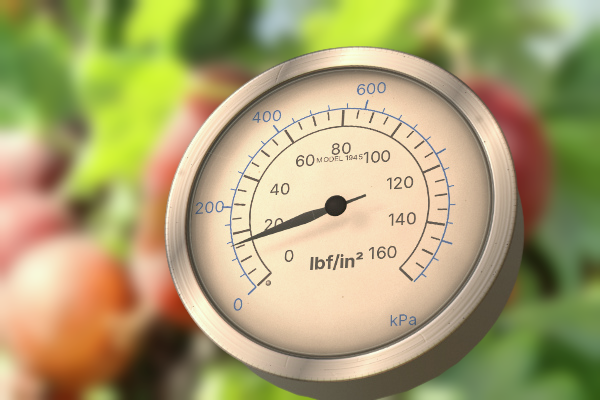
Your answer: **15** psi
